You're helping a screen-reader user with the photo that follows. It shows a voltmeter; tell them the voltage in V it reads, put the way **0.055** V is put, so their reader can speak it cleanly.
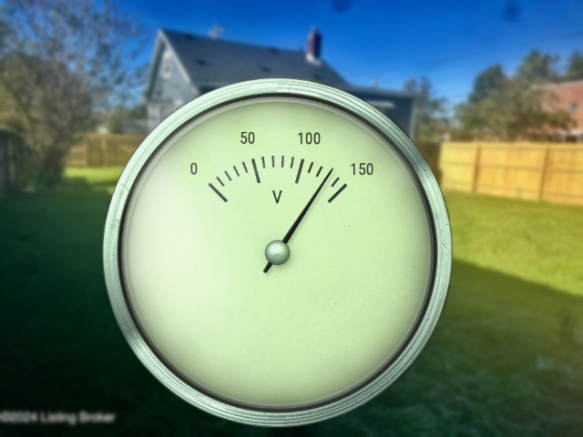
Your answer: **130** V
